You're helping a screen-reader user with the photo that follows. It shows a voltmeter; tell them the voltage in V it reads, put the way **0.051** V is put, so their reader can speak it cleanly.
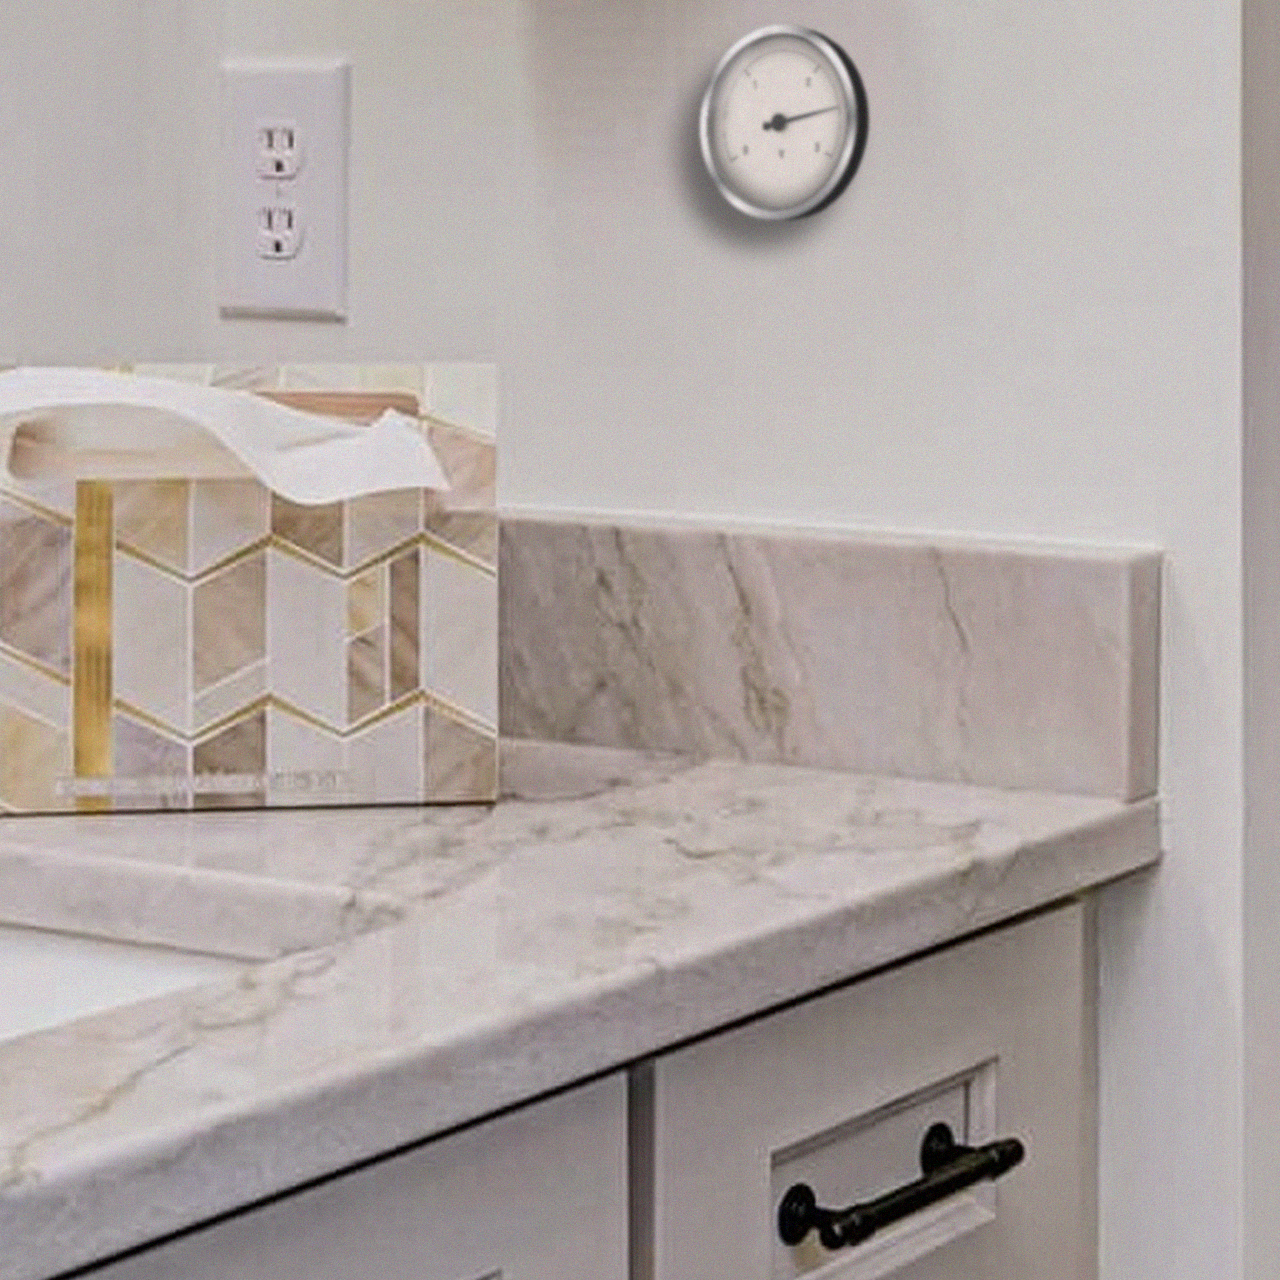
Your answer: **2.5** V
